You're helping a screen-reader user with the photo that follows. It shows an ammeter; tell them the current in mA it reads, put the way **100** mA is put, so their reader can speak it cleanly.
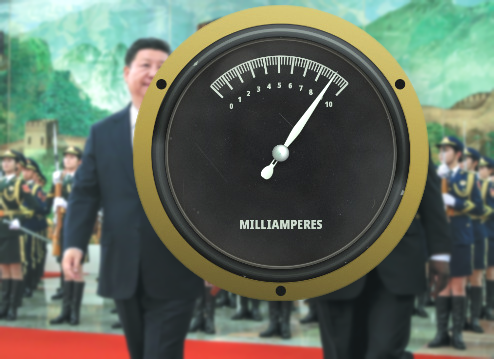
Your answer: **9** mA
